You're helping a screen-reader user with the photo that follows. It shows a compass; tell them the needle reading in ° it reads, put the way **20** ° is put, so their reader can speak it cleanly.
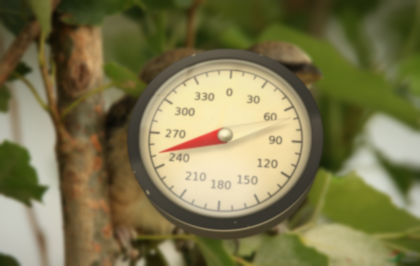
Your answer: **250** °
